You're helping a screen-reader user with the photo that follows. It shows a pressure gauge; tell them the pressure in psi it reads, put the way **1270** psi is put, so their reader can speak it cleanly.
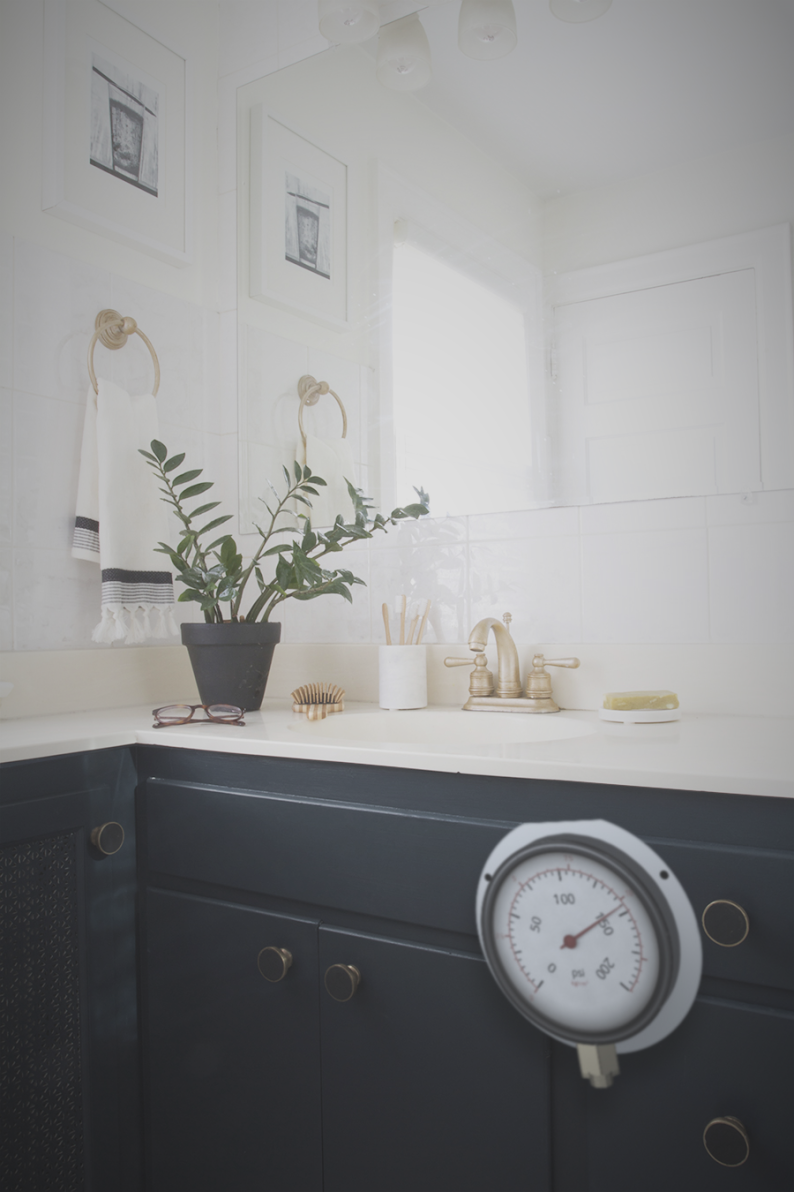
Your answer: **145** psi
